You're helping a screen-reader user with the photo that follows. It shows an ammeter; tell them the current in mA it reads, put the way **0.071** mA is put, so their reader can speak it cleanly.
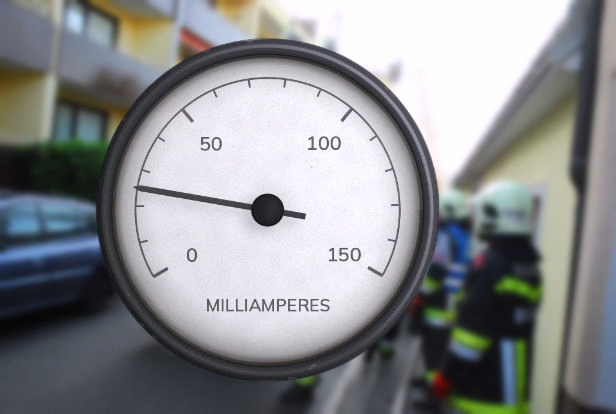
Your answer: **25** mA
